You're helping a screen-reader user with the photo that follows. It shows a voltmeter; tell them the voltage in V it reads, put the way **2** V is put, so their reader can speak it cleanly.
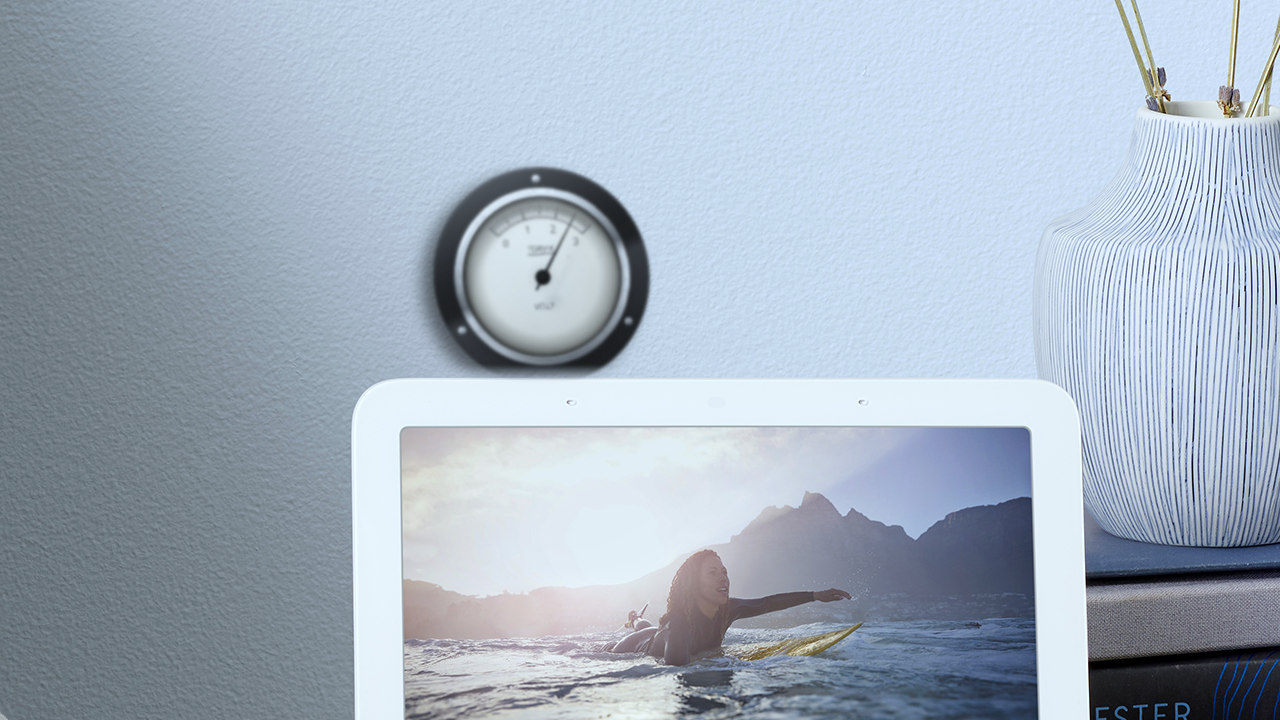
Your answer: **2.5** V
